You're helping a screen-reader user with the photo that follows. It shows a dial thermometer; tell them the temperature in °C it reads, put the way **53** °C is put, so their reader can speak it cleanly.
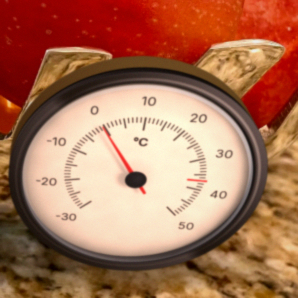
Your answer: **0** °C
